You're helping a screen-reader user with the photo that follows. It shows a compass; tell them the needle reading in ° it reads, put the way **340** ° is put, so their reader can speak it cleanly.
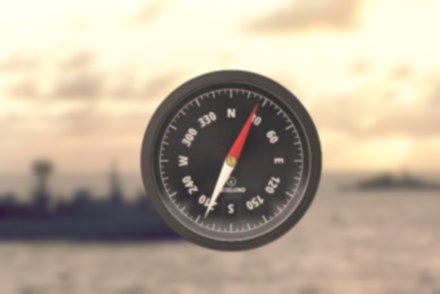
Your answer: **25** °
